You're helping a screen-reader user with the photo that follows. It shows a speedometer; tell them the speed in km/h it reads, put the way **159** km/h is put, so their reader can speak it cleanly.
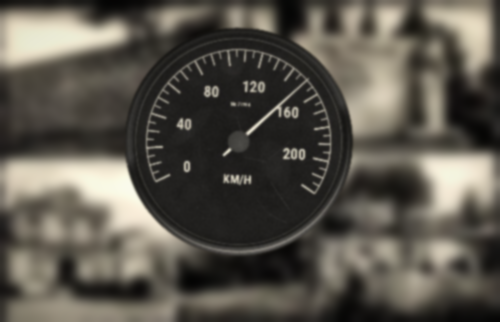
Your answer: **150** km/h
